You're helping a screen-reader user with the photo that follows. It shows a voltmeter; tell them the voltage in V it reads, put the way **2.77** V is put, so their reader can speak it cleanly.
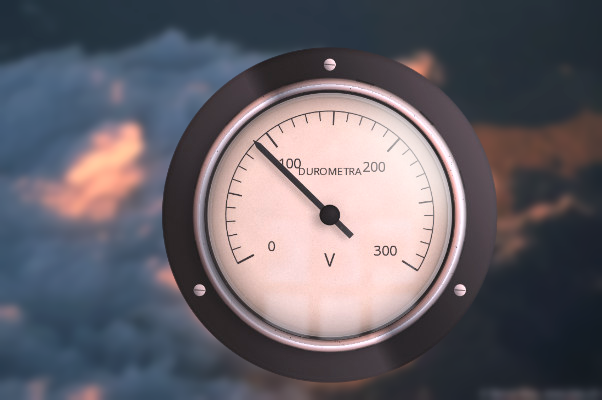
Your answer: **90** V
